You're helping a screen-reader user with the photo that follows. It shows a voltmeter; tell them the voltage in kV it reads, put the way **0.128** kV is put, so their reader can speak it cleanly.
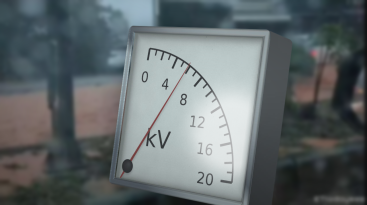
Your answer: **6** kV
